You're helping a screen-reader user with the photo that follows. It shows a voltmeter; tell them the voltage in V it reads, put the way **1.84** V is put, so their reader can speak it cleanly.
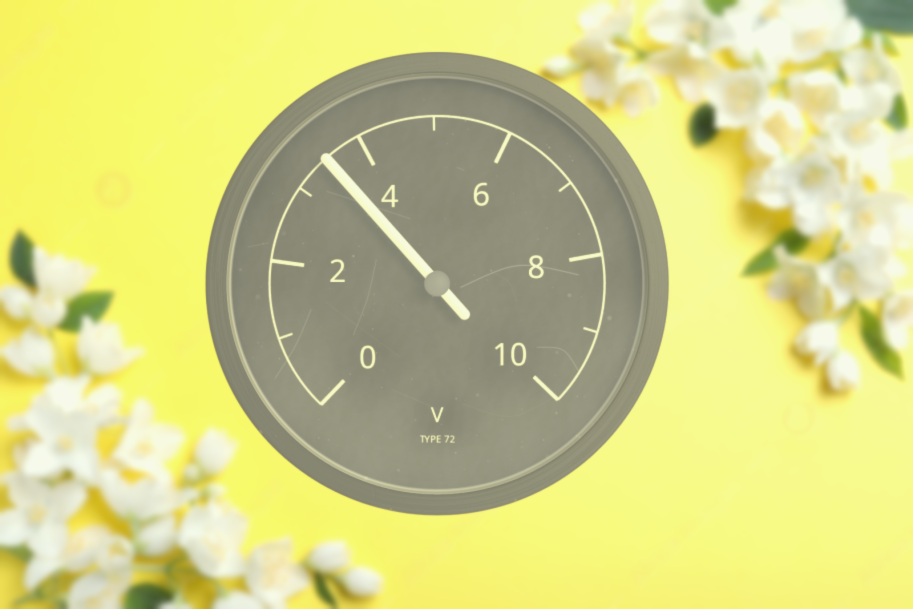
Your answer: **3.5** V
